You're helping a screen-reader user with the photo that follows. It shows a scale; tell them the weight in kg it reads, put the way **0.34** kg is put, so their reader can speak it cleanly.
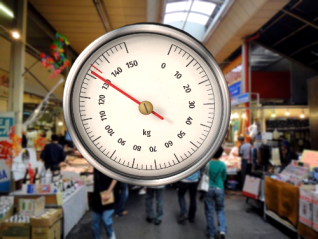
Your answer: **132** kg
